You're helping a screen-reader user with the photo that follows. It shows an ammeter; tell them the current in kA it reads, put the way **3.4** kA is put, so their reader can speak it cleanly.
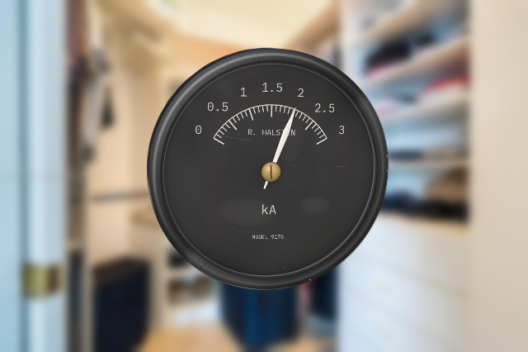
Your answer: **2** kA
